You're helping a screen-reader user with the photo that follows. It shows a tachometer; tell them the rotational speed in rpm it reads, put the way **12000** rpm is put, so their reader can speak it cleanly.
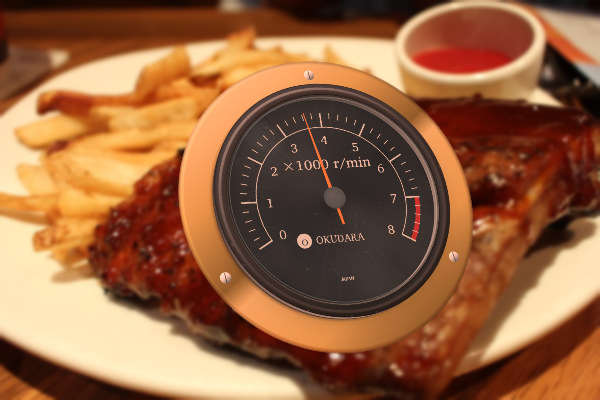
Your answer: **3600** rpm
